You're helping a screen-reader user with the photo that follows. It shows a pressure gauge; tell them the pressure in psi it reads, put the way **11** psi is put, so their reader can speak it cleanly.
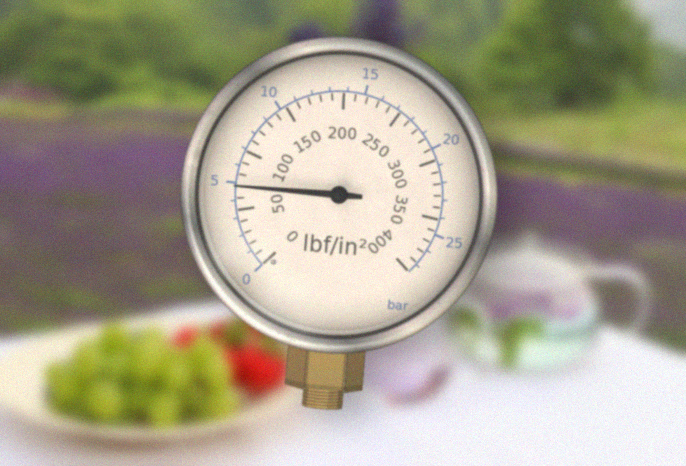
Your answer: **70** psi
